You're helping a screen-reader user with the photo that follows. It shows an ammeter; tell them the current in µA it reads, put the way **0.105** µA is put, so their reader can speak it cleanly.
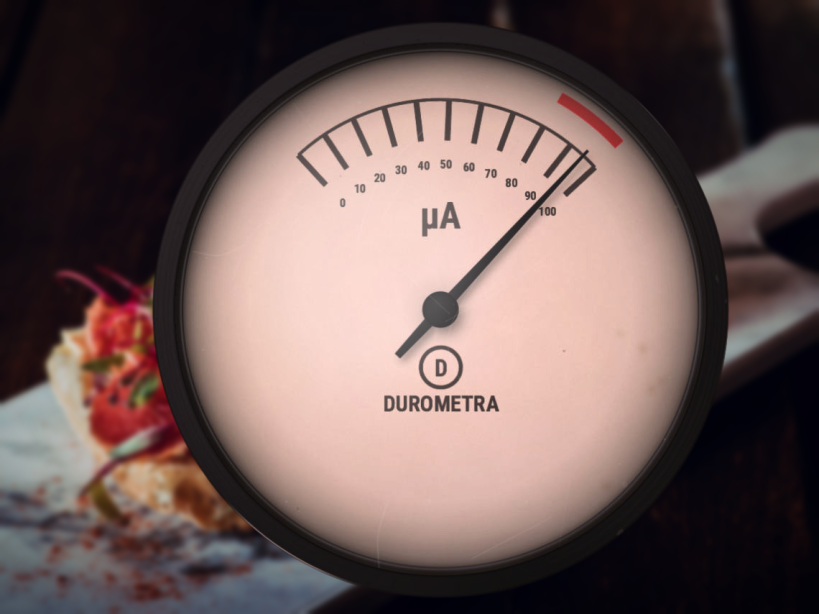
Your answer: **95** µA
